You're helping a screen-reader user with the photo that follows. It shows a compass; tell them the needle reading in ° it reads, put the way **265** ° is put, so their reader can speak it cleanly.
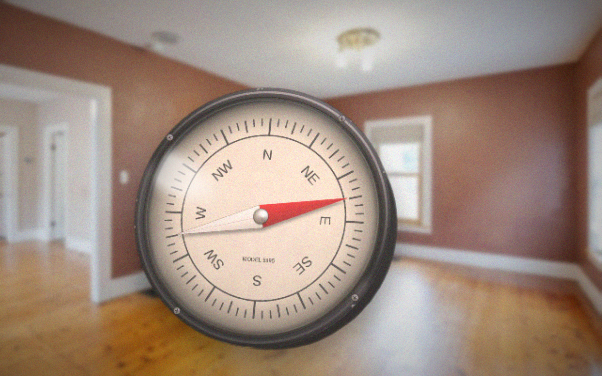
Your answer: **75** °
